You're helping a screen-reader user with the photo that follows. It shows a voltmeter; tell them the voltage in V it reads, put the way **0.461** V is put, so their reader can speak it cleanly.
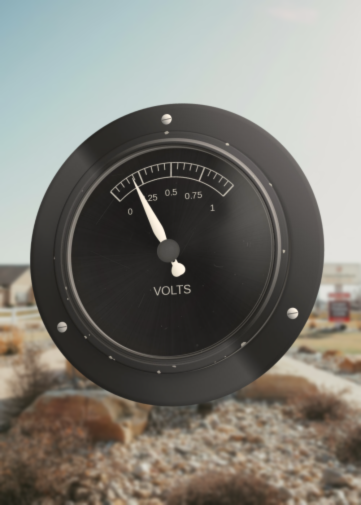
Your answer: **0.2** V
